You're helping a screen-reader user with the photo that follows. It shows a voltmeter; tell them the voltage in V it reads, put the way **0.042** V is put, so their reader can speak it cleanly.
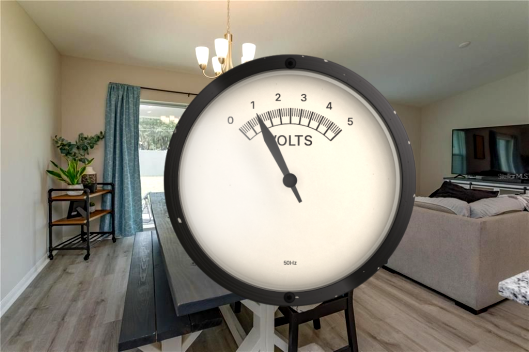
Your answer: **1** V
